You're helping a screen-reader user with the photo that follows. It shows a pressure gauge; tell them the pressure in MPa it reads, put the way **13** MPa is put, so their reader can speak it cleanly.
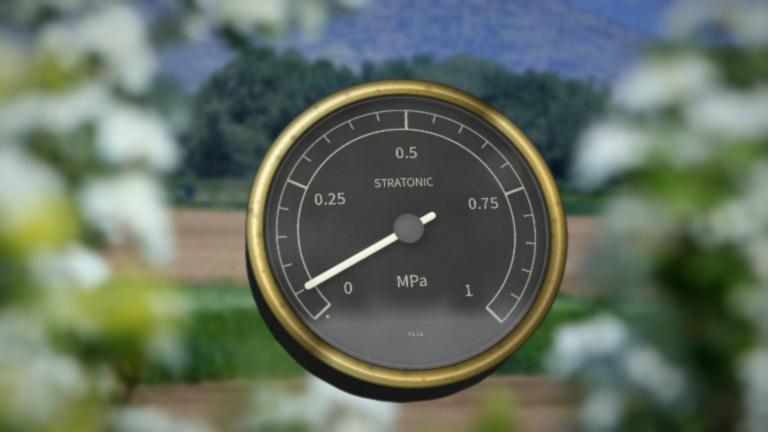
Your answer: **0.05** MPa
